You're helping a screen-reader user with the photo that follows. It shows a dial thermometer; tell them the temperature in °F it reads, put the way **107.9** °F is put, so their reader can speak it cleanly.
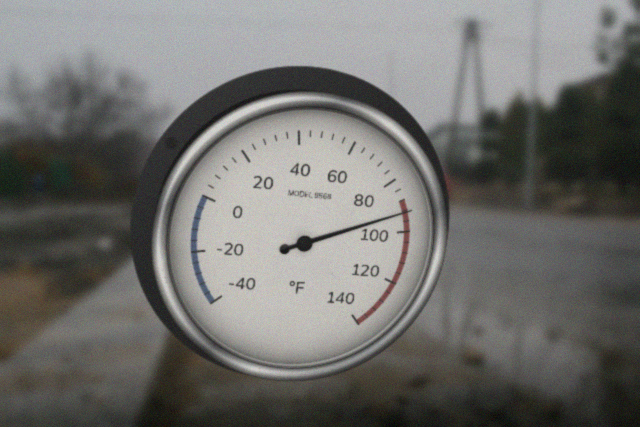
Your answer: **92** °F
